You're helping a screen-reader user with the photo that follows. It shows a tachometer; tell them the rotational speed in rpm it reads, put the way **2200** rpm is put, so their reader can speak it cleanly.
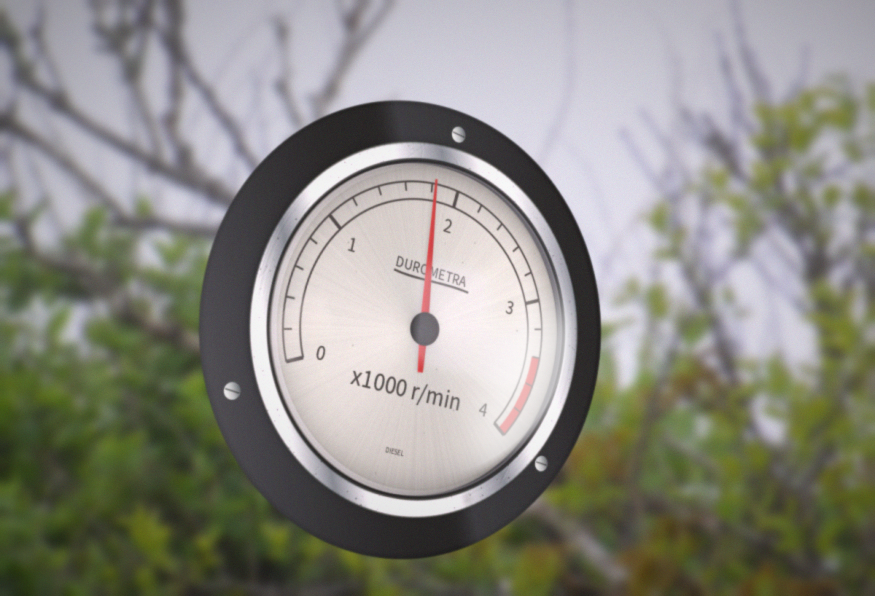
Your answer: **1800** rpm
